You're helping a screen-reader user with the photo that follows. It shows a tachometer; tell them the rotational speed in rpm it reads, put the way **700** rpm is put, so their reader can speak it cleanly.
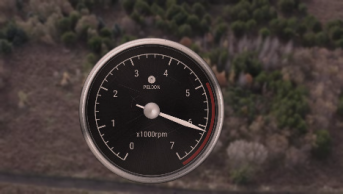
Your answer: **6100** rpm
